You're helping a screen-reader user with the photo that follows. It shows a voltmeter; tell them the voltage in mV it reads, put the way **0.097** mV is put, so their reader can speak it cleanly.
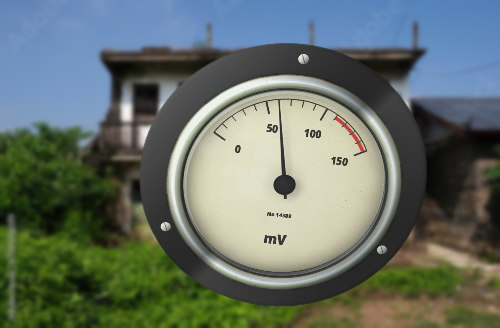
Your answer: **60** mV
